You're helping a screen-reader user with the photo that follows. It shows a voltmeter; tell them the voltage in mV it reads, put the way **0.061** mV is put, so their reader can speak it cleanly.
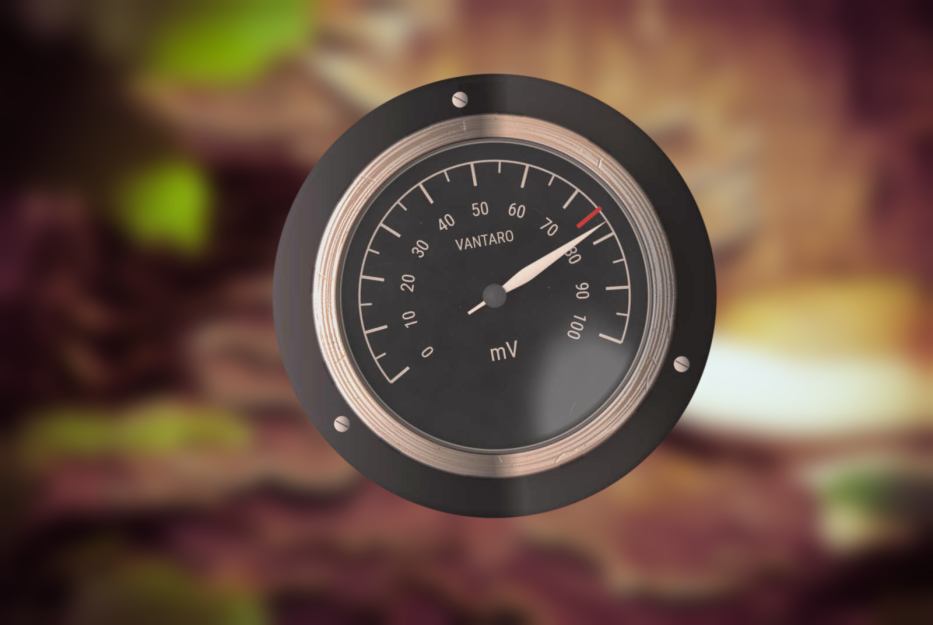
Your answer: **77.5** mV
